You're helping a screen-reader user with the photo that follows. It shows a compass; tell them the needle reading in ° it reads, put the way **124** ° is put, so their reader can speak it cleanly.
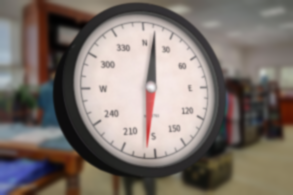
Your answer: **190** °
